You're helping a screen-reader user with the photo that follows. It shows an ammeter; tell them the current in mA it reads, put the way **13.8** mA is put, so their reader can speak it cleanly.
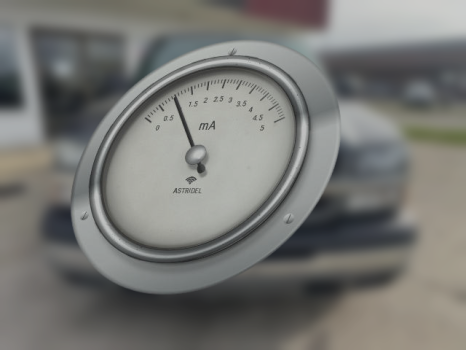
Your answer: **1** mA
